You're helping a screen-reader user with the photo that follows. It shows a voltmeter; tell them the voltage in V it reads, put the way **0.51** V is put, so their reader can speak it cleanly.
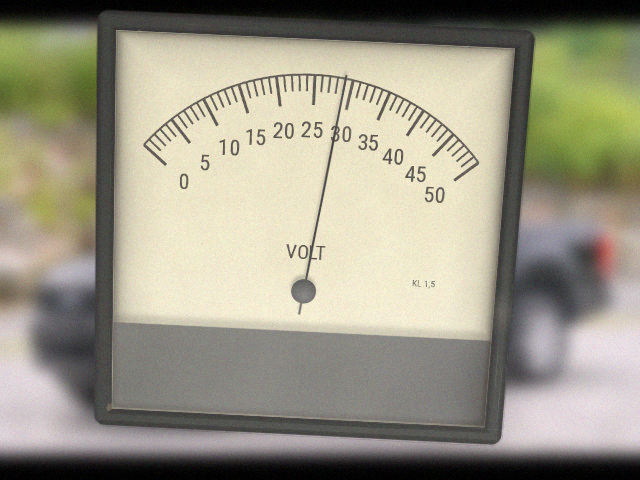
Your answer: **29** V
